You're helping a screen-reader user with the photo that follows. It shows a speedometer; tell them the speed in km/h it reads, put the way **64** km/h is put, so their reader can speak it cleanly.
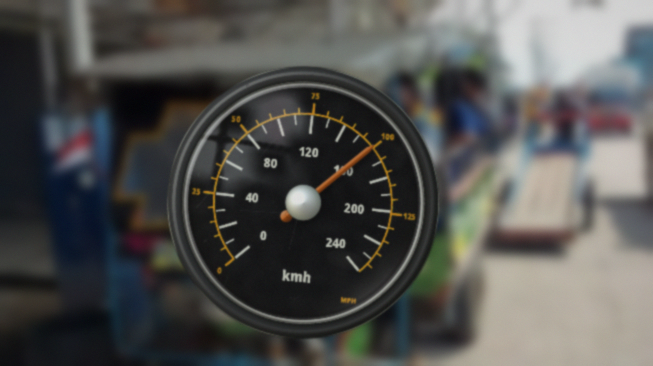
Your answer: **160** km/h
